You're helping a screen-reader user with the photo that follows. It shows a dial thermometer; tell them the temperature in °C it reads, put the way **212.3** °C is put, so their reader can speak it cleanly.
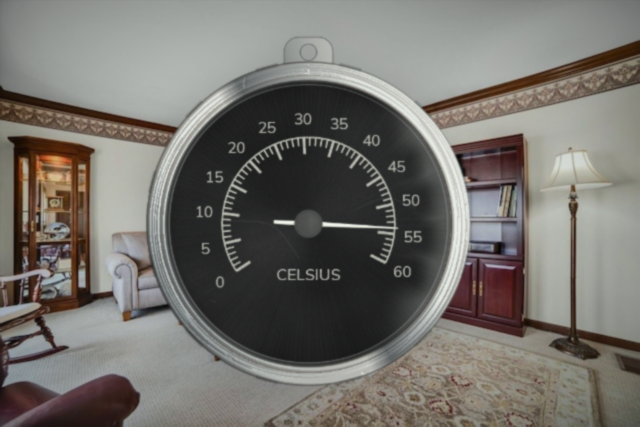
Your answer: **54** °C
